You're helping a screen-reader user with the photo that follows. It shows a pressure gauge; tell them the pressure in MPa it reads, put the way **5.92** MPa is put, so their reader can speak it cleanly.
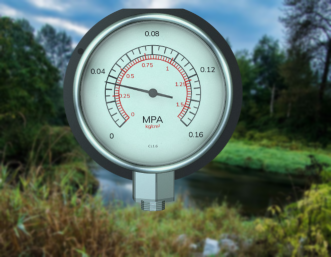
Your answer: **0.035** MPa
